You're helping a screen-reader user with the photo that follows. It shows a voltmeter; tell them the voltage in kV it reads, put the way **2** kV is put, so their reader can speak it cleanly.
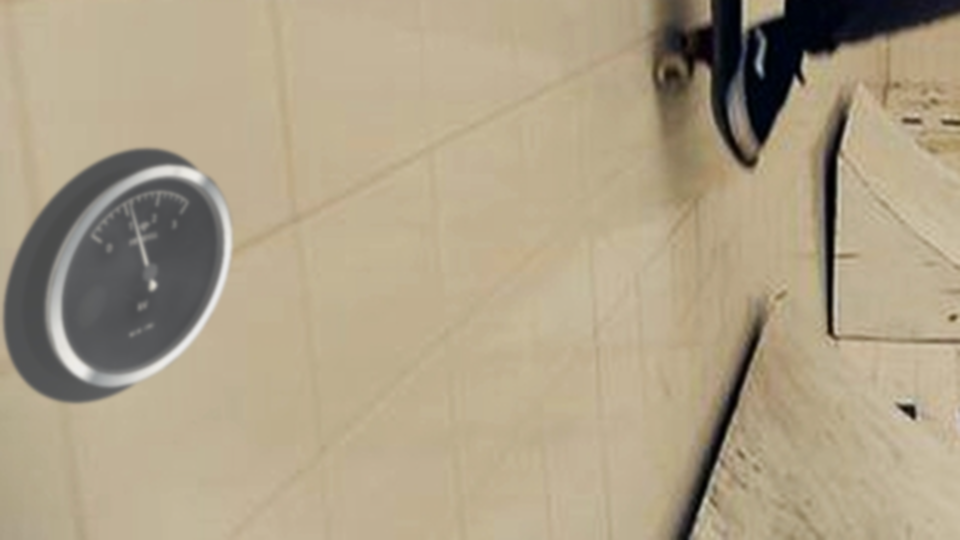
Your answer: **1** kV
